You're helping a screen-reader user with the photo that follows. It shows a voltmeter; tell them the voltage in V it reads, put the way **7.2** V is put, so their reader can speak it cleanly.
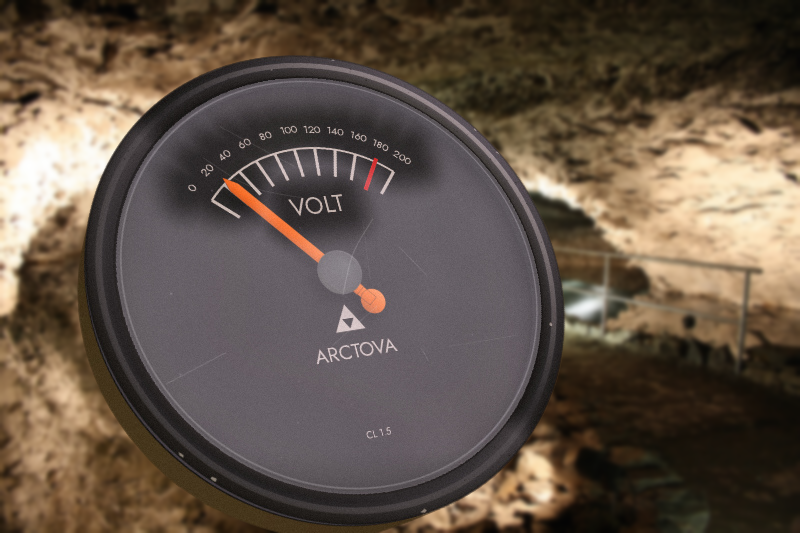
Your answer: **20** V
